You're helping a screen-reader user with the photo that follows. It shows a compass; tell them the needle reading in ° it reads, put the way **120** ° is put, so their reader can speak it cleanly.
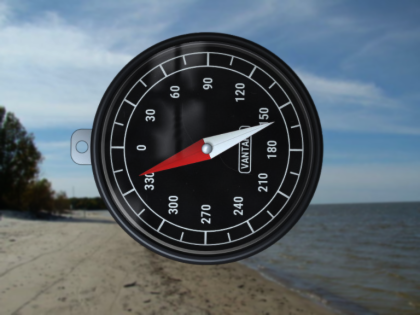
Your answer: **337.5** °
